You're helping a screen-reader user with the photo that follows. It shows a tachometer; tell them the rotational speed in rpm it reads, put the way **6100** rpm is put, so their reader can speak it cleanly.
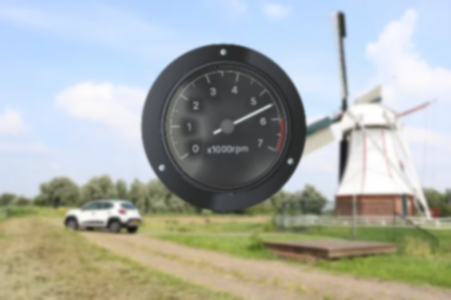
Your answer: **5500** rpm
